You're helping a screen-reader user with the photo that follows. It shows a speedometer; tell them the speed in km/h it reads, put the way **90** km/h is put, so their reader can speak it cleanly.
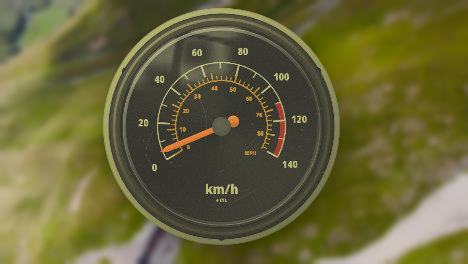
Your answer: **5** km/h
